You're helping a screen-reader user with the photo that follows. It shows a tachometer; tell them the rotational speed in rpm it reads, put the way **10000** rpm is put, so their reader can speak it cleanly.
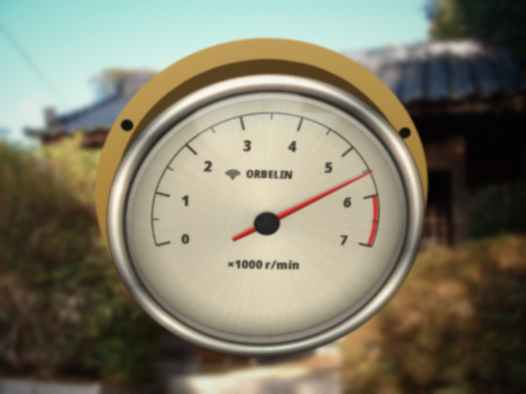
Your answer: **5500** rpm
